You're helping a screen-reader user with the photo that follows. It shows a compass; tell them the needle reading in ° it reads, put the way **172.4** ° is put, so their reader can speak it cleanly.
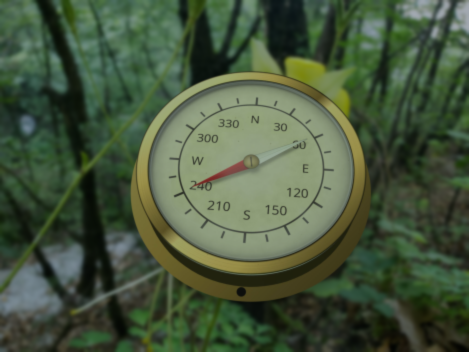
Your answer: **240** °
